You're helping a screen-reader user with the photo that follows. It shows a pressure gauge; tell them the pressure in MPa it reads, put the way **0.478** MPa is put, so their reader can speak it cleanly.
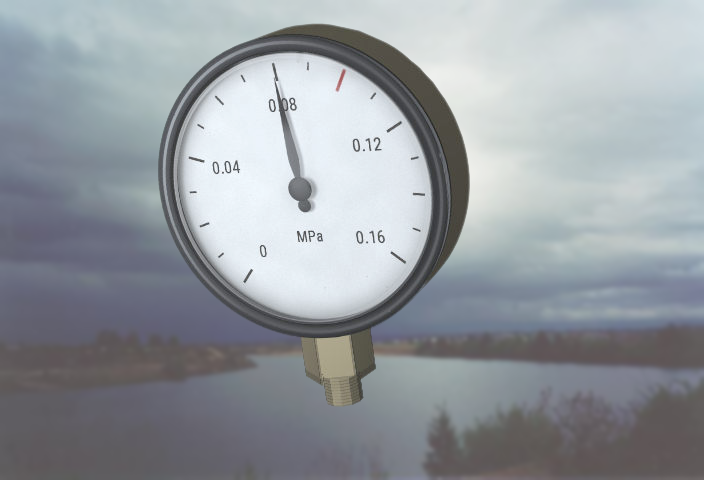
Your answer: **0.08** MPa
